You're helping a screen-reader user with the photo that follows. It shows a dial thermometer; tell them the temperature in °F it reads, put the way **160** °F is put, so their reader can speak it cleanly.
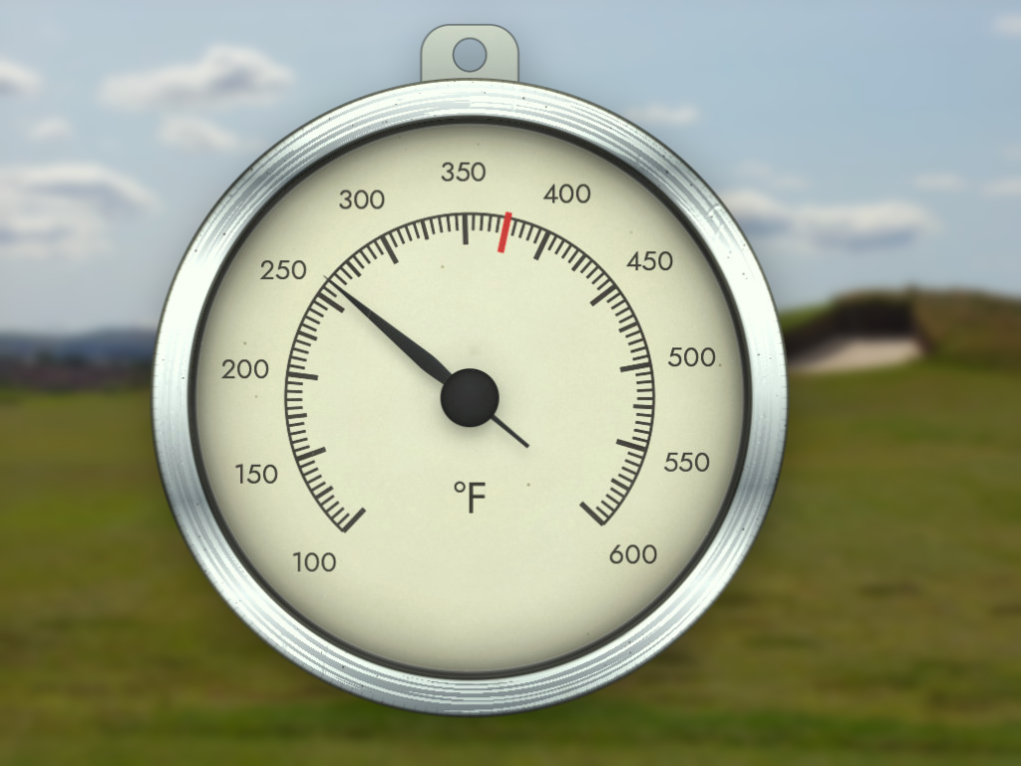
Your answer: **260** °F
